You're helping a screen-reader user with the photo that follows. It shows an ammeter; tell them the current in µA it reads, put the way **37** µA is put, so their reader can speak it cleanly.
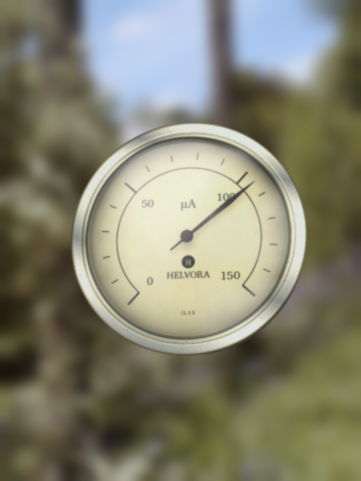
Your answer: **105** µA
